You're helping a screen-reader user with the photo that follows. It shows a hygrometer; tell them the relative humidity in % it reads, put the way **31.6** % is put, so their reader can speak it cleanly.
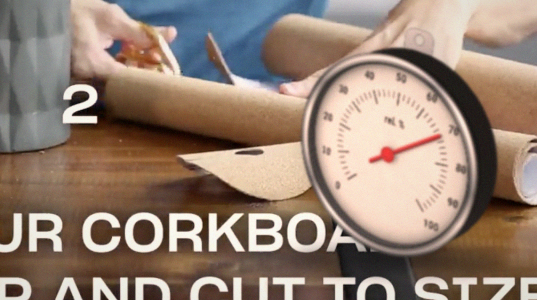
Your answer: **70** %
